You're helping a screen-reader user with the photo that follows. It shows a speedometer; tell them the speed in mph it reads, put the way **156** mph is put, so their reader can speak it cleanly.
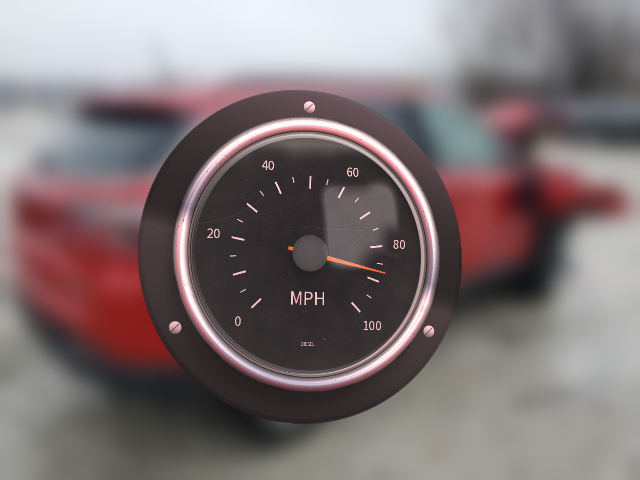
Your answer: **87.5** mph
